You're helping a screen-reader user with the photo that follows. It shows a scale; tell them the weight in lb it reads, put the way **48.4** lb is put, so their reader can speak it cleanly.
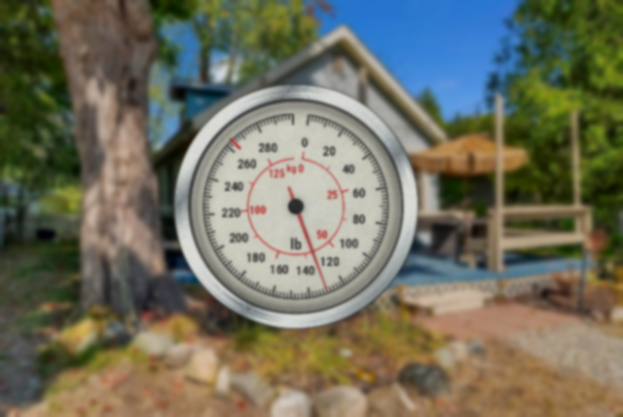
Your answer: **130** lb
